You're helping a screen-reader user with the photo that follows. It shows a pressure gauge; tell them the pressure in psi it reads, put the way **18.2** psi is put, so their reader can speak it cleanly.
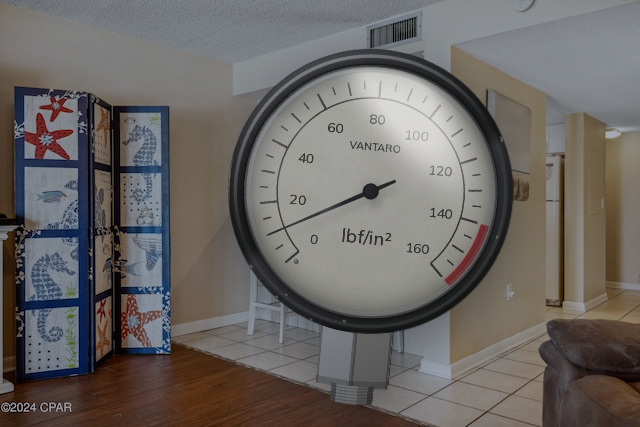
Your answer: **10** psi
